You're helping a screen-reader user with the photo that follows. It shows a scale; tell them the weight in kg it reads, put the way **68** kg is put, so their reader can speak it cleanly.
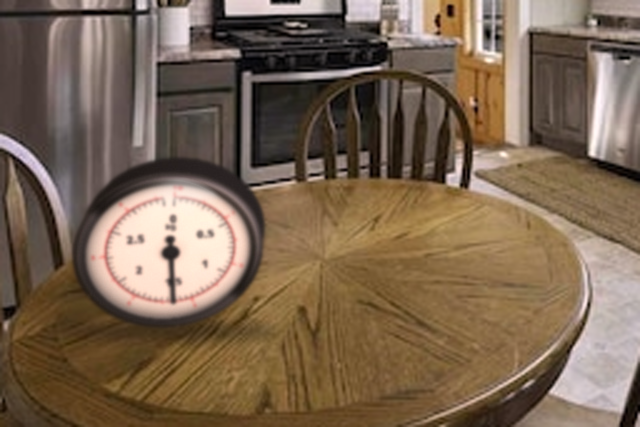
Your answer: **1.5** kg
